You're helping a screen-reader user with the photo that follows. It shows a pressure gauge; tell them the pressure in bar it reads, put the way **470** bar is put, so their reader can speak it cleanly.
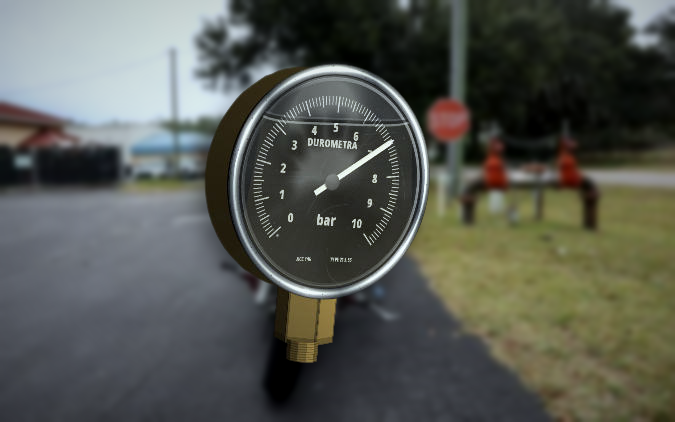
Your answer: **7** bar
